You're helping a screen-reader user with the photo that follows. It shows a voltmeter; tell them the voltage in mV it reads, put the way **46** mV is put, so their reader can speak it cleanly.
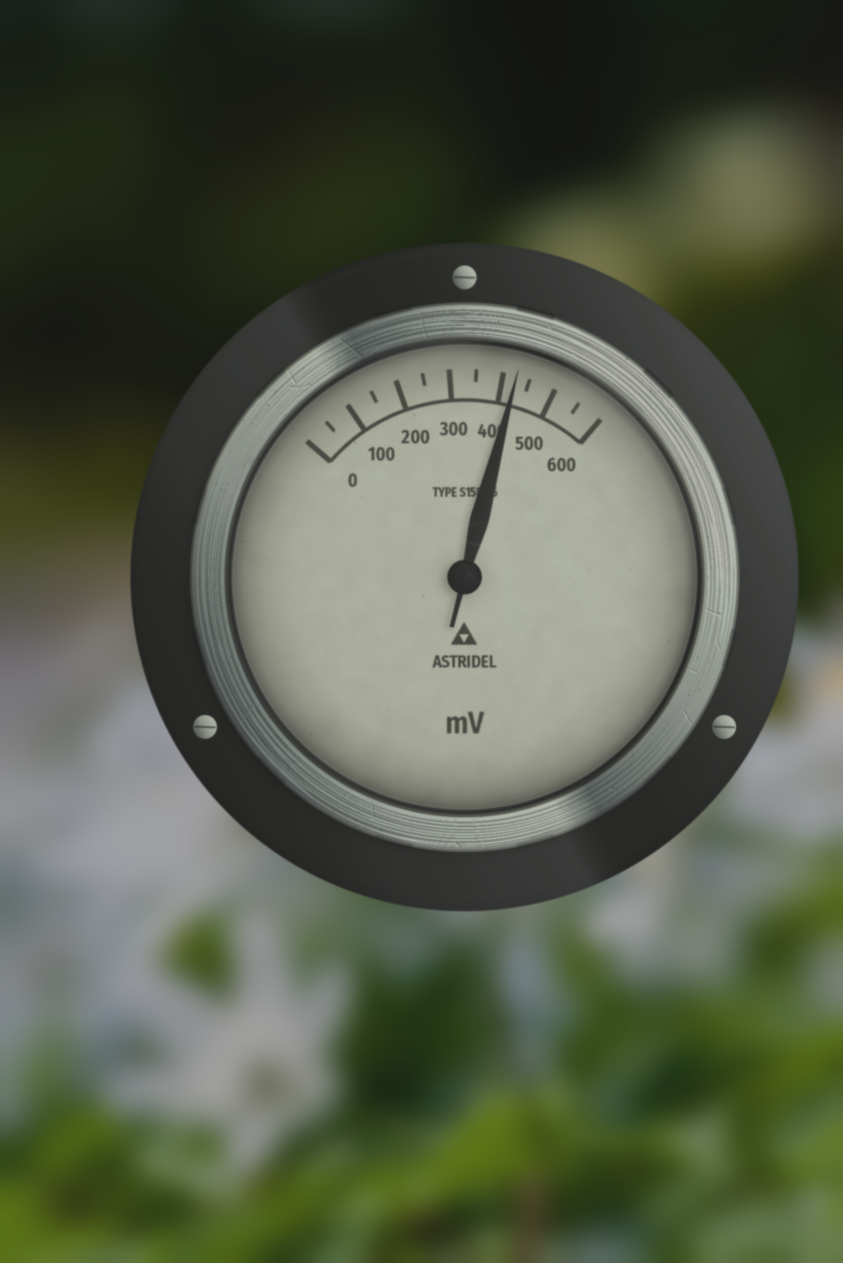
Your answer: **425** mV
